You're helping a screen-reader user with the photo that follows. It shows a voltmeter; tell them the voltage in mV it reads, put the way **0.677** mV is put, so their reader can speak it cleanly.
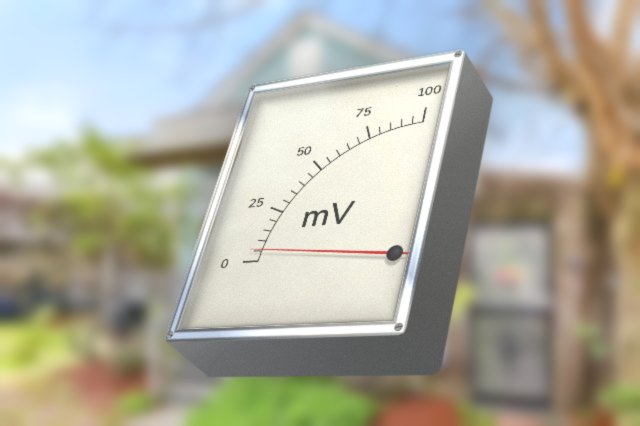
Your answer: **5** mV
